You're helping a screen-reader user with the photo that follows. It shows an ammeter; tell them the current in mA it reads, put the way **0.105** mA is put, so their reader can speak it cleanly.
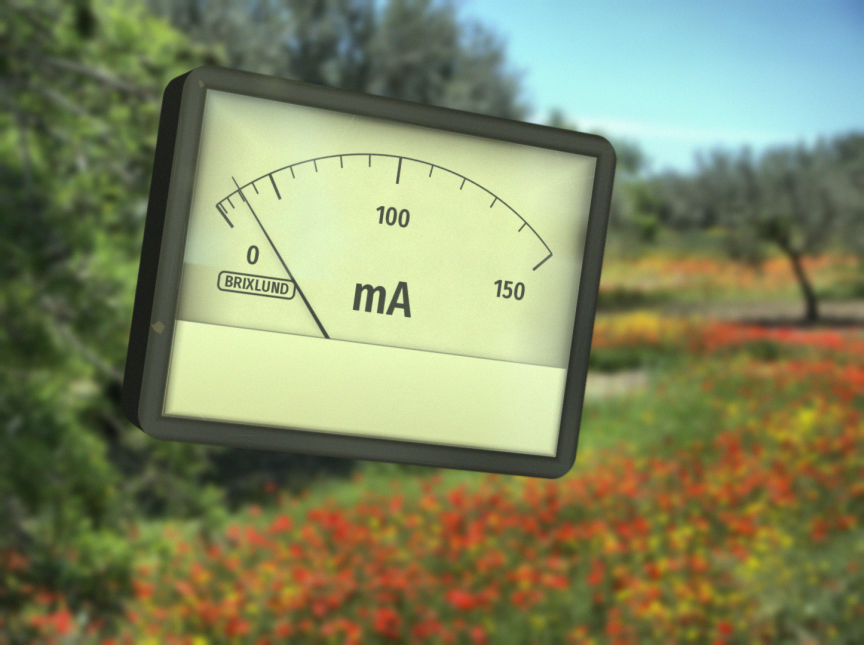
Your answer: **30** mA
